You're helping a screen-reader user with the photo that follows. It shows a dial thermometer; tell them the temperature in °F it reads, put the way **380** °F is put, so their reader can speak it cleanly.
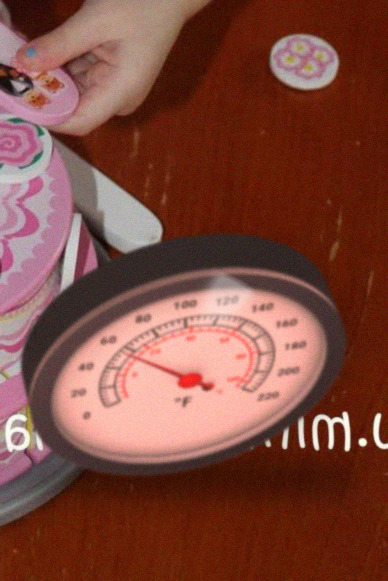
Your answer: **60** °F
